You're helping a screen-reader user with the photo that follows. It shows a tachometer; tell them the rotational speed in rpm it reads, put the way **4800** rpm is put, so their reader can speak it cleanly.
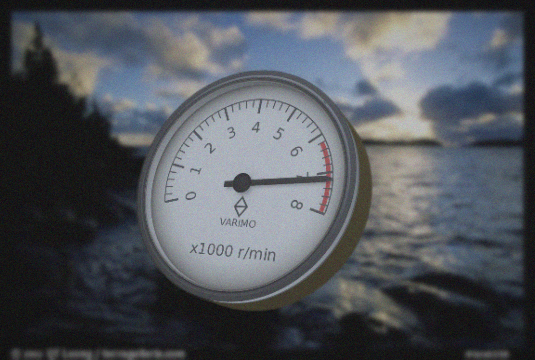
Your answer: **7200** rpm
